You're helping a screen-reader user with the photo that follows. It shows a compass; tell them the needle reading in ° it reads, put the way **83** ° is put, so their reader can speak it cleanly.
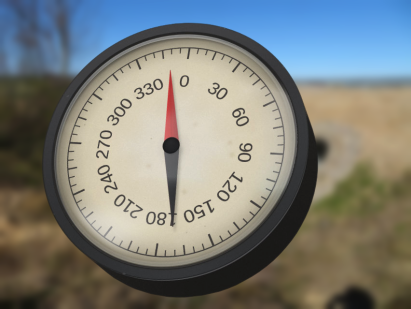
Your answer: **350** °
